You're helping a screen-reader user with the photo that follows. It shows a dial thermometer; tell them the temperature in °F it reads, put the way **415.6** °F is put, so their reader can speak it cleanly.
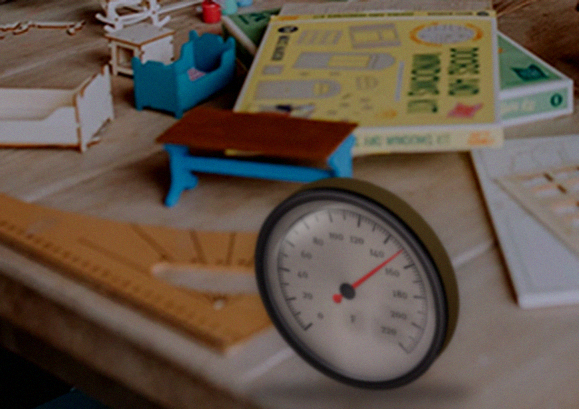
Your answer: **150** °F
